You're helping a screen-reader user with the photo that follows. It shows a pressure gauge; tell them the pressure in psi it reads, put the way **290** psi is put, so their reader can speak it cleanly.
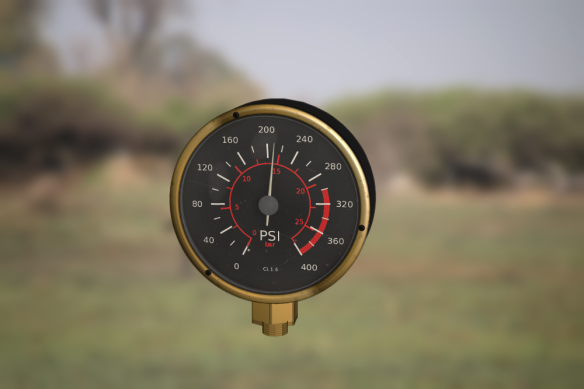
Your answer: **210** psi
